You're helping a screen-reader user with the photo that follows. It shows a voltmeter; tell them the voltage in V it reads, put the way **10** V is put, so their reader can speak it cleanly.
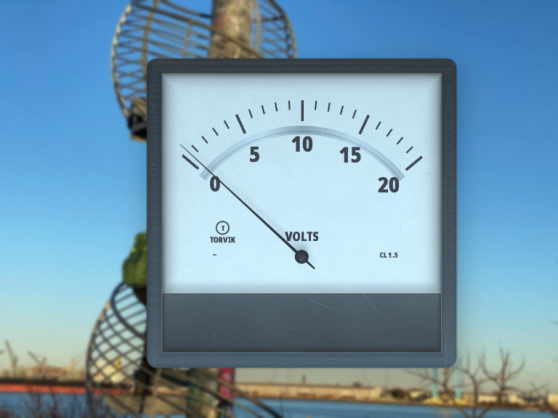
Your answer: **0.5** V
